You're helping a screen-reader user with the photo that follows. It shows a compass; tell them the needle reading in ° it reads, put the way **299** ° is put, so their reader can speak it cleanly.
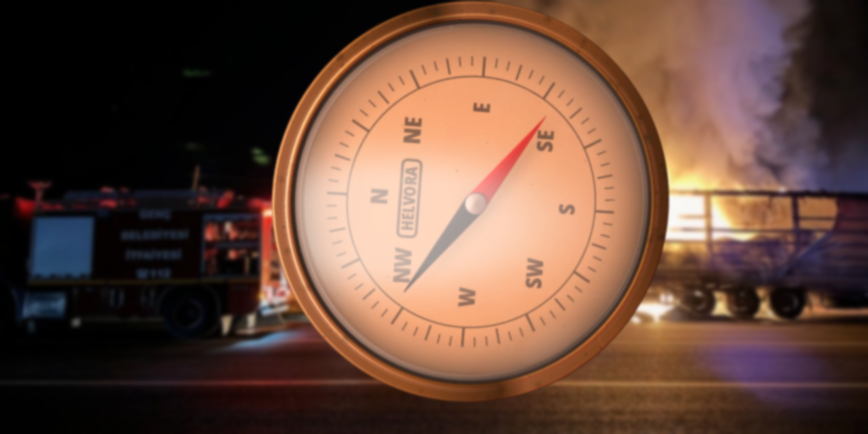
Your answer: **125** °
